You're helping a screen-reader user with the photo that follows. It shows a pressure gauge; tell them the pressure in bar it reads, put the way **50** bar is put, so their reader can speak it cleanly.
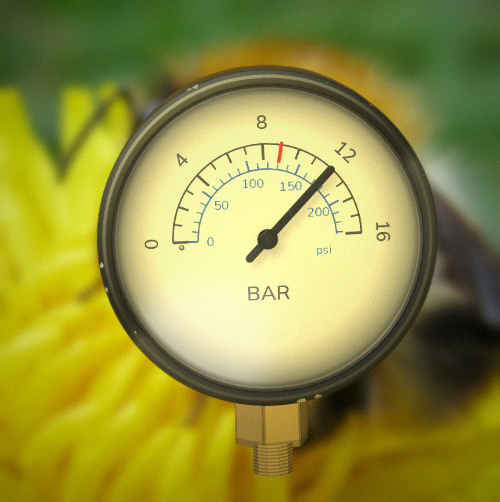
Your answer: **12** bar
